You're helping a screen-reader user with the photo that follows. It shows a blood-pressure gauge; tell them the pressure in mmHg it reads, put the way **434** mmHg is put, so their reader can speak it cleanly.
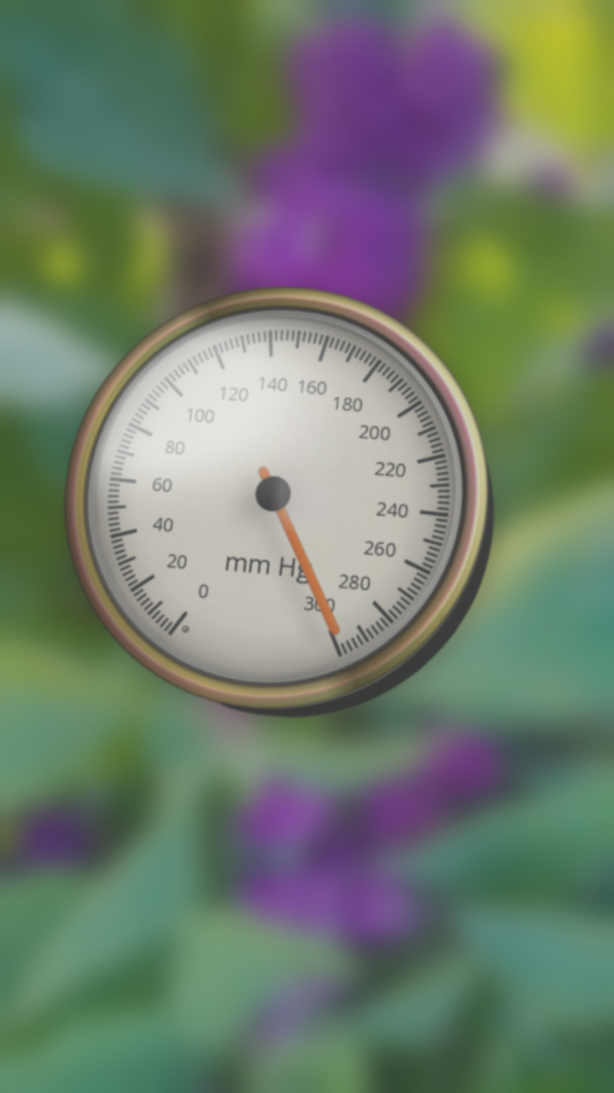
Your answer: **298** mmHg
